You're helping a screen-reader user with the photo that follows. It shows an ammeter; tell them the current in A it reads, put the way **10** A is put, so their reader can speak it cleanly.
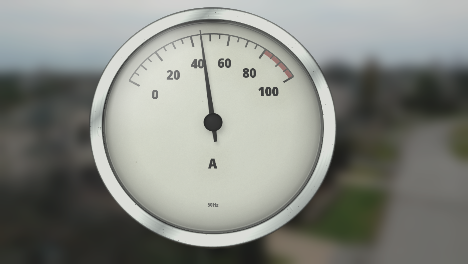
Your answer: **45** A
